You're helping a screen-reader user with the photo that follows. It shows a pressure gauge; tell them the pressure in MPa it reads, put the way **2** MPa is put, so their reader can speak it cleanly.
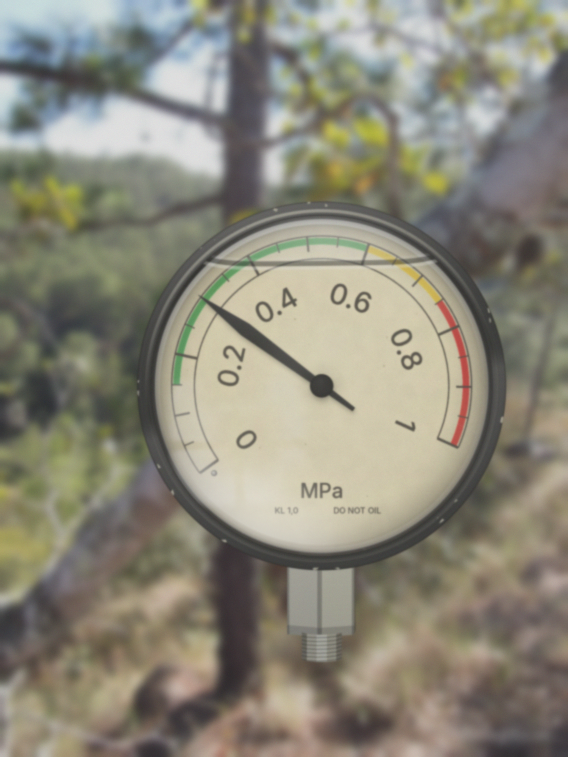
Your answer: **0.3** MPa
